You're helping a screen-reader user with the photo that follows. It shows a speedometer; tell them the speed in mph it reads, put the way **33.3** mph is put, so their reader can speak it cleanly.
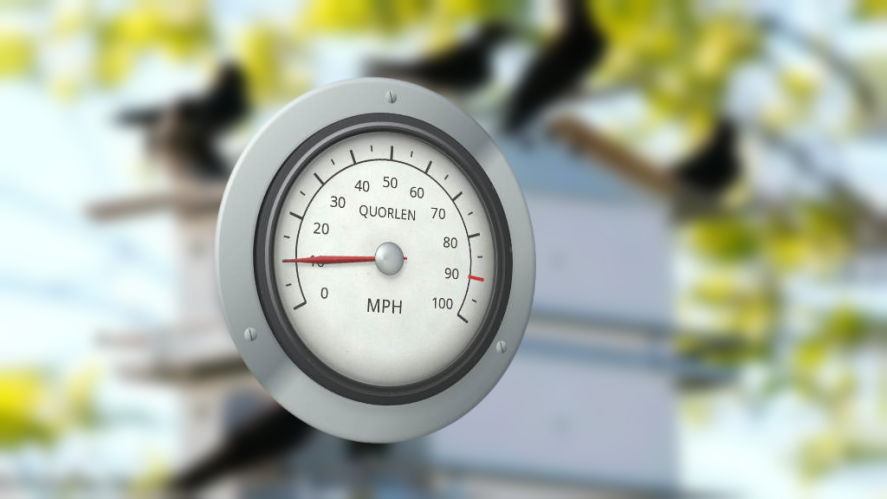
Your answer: **10** mph
